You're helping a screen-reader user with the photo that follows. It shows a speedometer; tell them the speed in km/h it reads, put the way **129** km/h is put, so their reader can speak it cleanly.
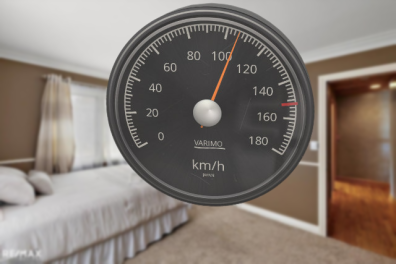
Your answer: **106** km/h
